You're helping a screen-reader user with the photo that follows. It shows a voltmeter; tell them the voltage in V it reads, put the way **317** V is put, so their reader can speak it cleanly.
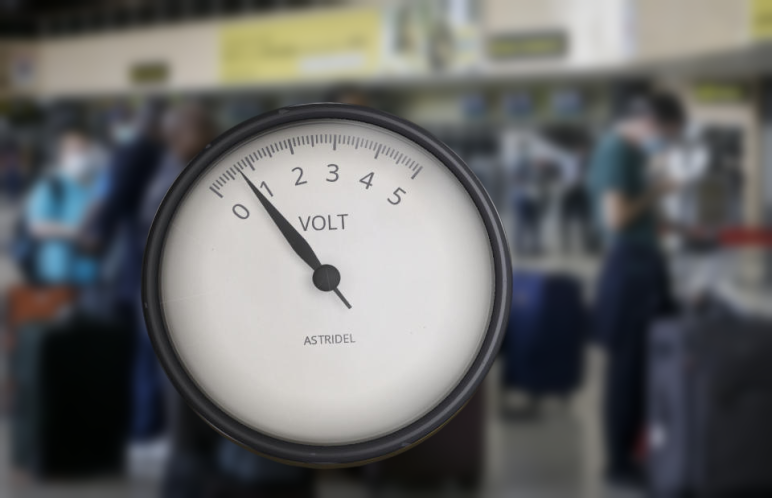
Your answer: **0.7** V
